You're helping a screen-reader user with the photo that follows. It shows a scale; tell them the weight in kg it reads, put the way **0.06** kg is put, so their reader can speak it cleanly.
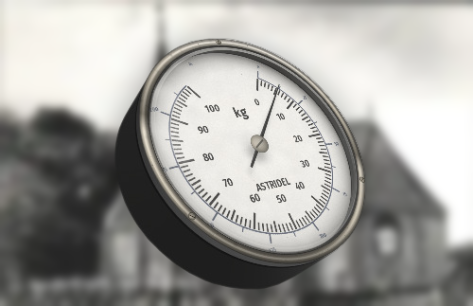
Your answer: **5** kg
